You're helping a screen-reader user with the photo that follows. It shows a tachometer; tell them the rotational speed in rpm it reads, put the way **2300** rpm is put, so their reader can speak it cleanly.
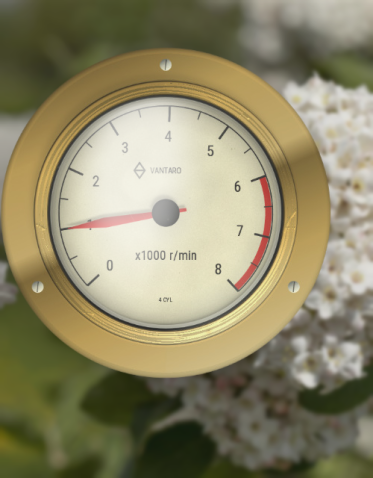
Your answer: **1000** rpm
